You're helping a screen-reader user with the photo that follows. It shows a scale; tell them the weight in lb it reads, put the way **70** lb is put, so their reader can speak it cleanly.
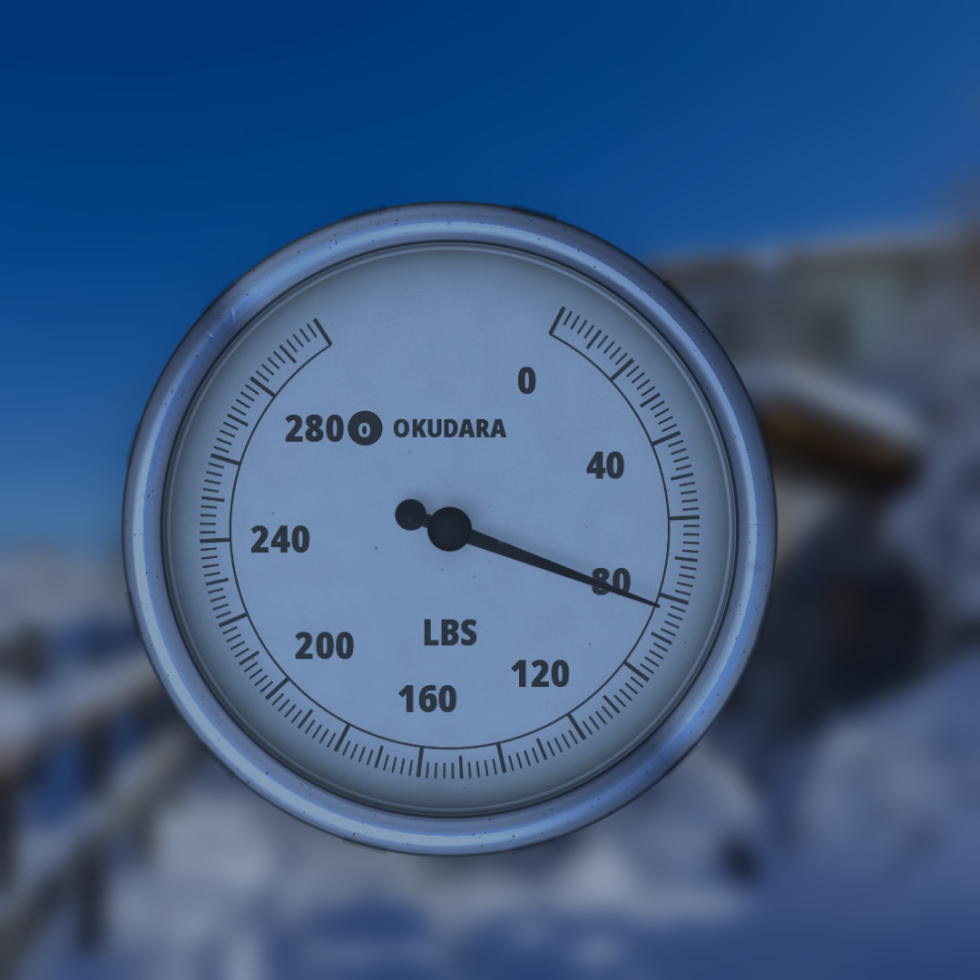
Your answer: **83** lb
